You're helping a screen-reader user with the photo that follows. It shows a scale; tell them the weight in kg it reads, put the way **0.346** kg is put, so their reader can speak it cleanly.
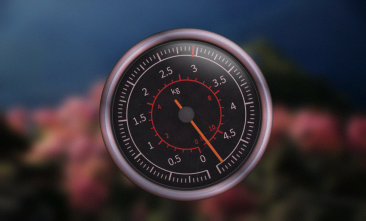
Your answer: **4.9** kg
